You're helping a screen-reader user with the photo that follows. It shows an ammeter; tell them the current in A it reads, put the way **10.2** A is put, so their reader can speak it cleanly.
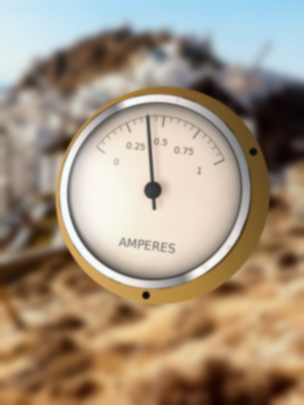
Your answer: **0.4** A
